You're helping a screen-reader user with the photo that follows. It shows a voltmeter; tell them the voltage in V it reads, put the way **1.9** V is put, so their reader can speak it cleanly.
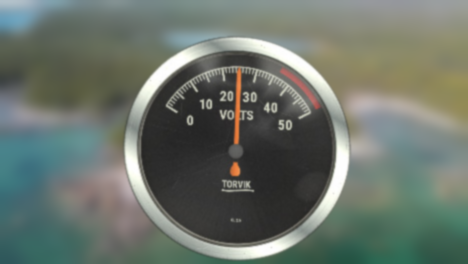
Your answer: **25** V
